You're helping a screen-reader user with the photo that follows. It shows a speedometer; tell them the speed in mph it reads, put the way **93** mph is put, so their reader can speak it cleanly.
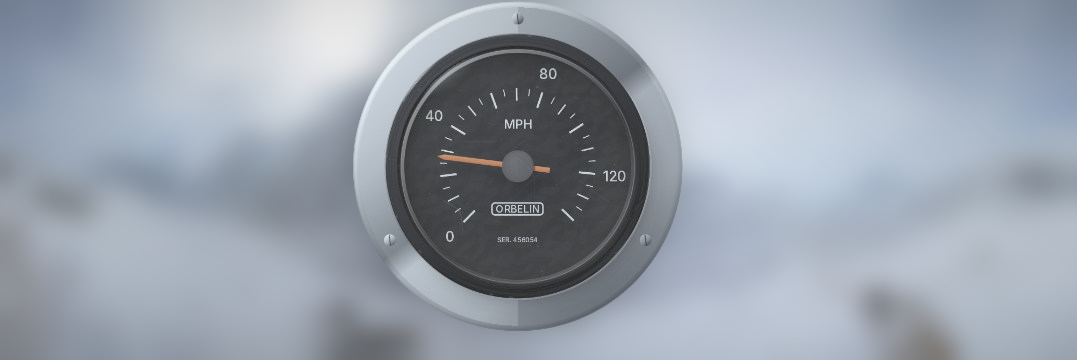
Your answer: **27.5** mph
